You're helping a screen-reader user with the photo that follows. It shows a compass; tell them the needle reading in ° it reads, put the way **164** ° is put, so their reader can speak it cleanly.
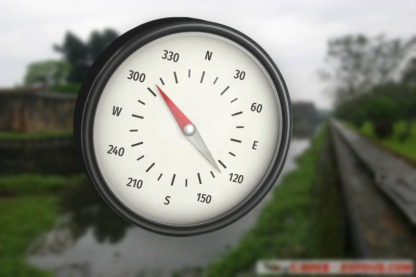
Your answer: **307.5** °
